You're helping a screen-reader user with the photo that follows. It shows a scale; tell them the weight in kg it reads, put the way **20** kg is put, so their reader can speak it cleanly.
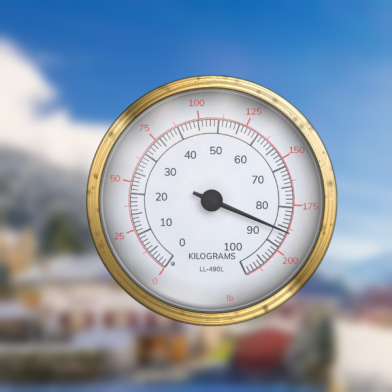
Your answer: **86** kg
